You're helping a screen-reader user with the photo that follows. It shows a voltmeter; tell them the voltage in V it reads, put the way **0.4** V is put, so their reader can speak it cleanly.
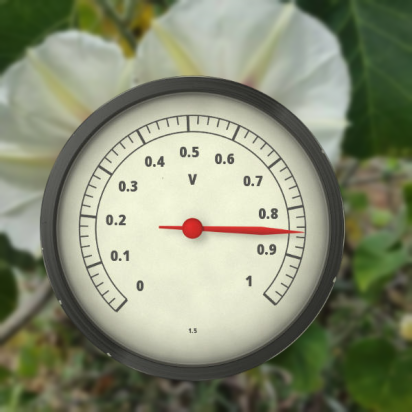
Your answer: **0.85** V
